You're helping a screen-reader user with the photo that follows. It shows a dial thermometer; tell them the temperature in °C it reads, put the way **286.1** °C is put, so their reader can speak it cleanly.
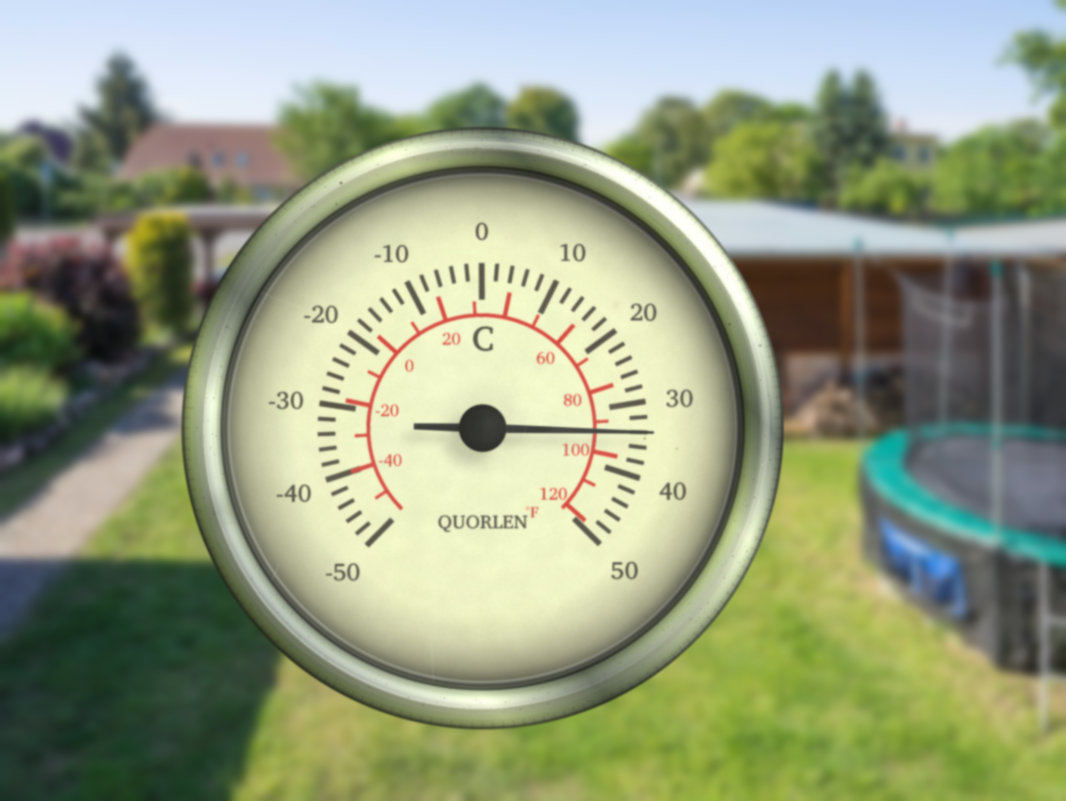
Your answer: **34** °C
